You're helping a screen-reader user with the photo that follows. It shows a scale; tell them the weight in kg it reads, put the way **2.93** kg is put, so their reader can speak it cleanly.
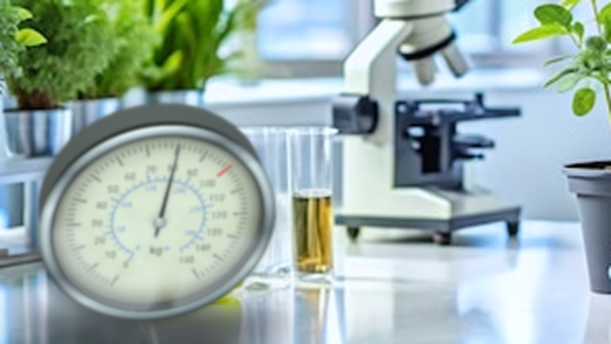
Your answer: **80** kg
